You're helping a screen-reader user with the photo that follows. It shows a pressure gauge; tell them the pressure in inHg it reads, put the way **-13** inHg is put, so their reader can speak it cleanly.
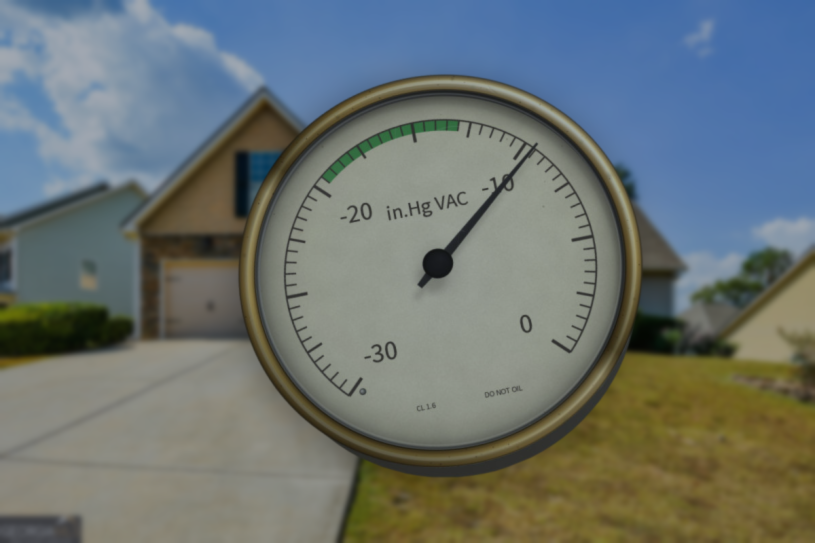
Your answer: **-9.5** inHg
